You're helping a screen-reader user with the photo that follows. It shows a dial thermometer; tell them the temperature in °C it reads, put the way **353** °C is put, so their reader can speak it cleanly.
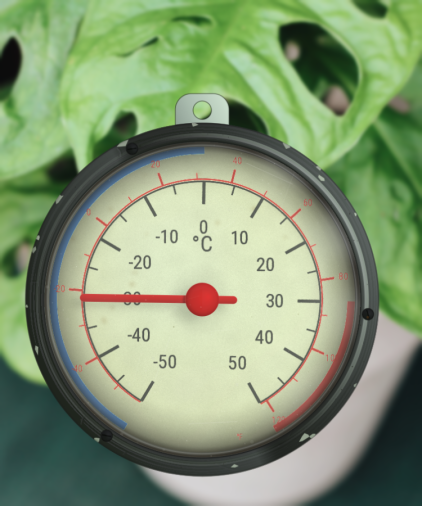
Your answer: **-30** °C
